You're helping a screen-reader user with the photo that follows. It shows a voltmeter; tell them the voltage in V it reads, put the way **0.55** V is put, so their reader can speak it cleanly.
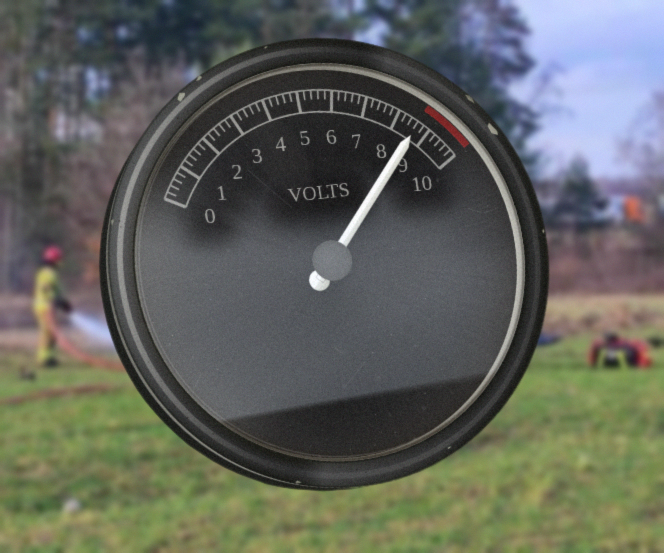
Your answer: **8.6** V
